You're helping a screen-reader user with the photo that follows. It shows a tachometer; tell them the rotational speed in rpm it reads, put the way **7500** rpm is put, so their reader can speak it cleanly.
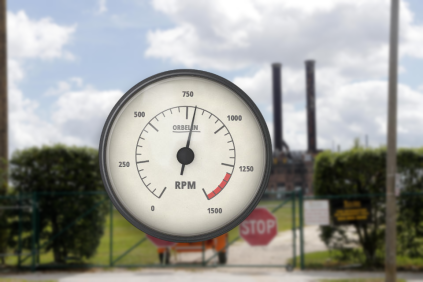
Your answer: **800** rpm
